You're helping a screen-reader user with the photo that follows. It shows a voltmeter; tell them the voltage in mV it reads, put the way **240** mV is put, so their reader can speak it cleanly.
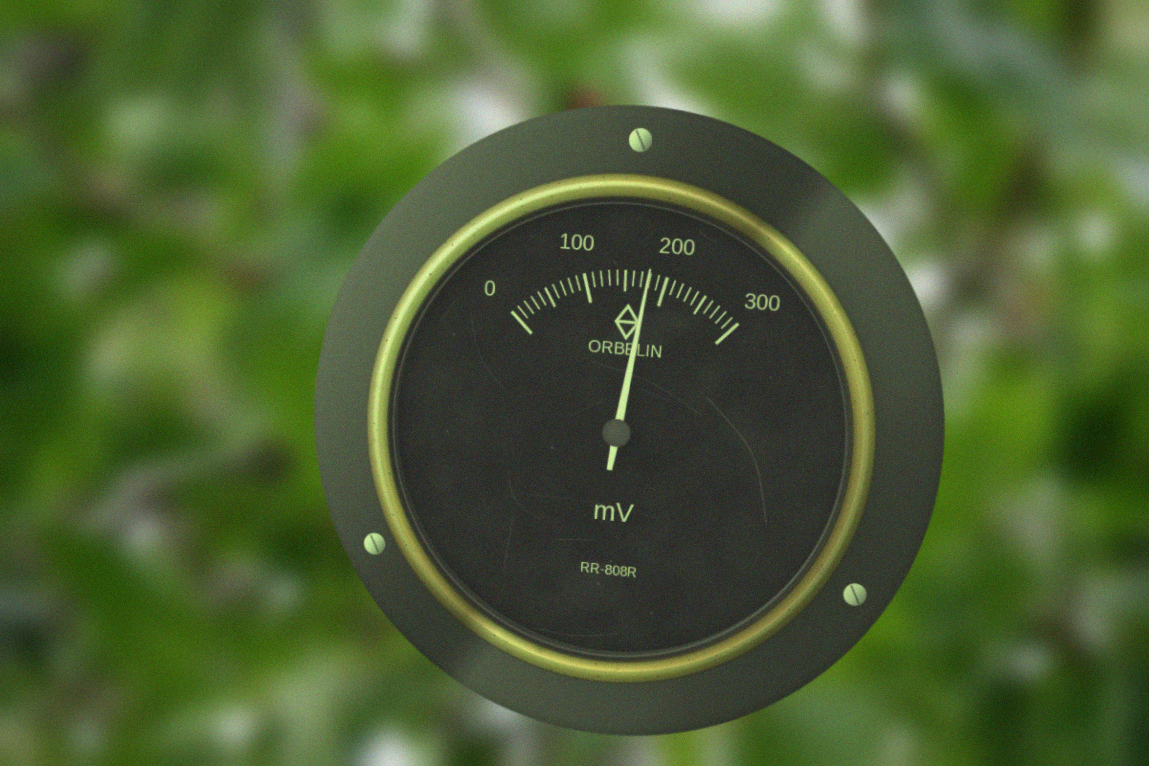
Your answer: **180** mV
